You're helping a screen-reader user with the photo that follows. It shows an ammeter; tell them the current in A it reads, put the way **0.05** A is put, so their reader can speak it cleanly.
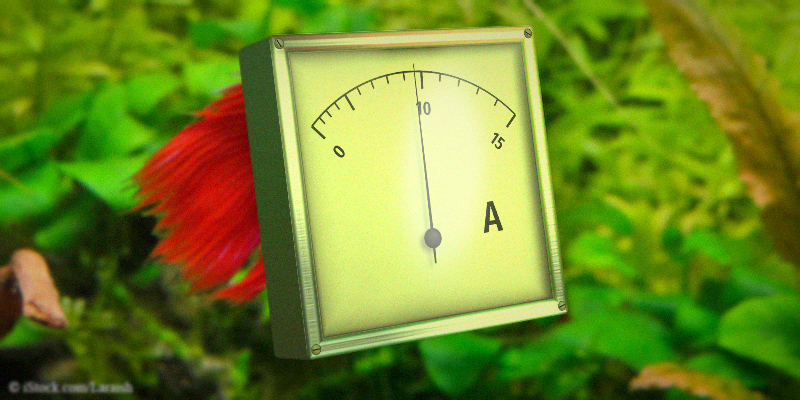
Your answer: **9.5** A
